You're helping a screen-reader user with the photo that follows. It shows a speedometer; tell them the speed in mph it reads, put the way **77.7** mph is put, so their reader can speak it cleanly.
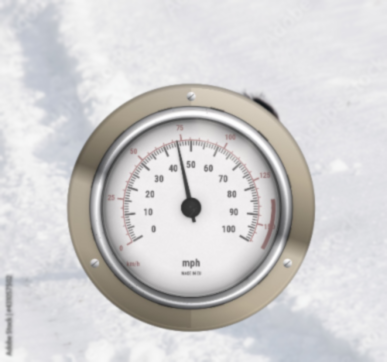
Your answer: **45** mph
